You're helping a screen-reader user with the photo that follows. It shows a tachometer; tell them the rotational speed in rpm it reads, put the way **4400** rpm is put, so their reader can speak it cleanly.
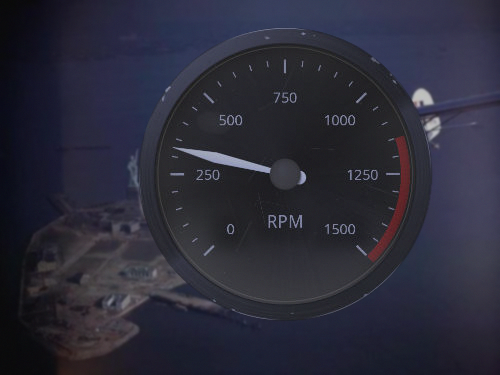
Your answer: **325** rpm
